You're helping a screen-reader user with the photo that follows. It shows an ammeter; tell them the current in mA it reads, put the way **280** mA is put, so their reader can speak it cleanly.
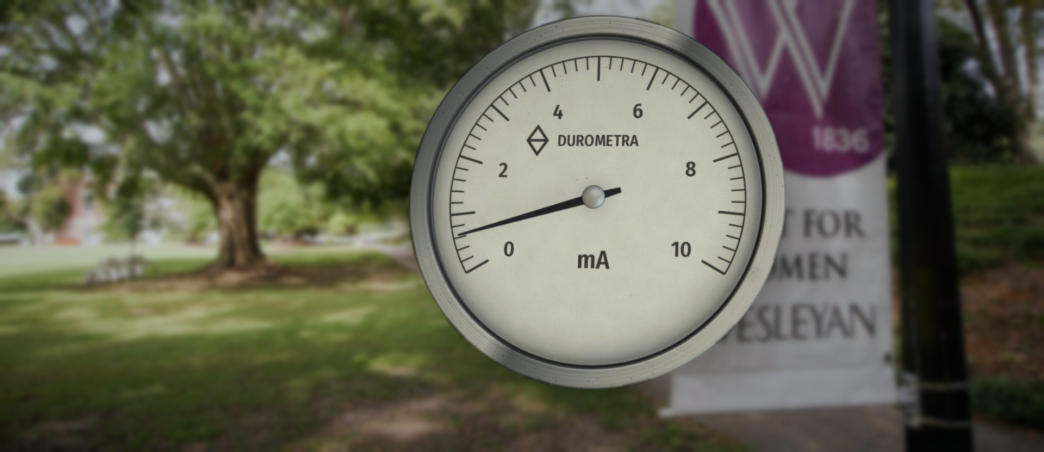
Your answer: **0.6** mA
